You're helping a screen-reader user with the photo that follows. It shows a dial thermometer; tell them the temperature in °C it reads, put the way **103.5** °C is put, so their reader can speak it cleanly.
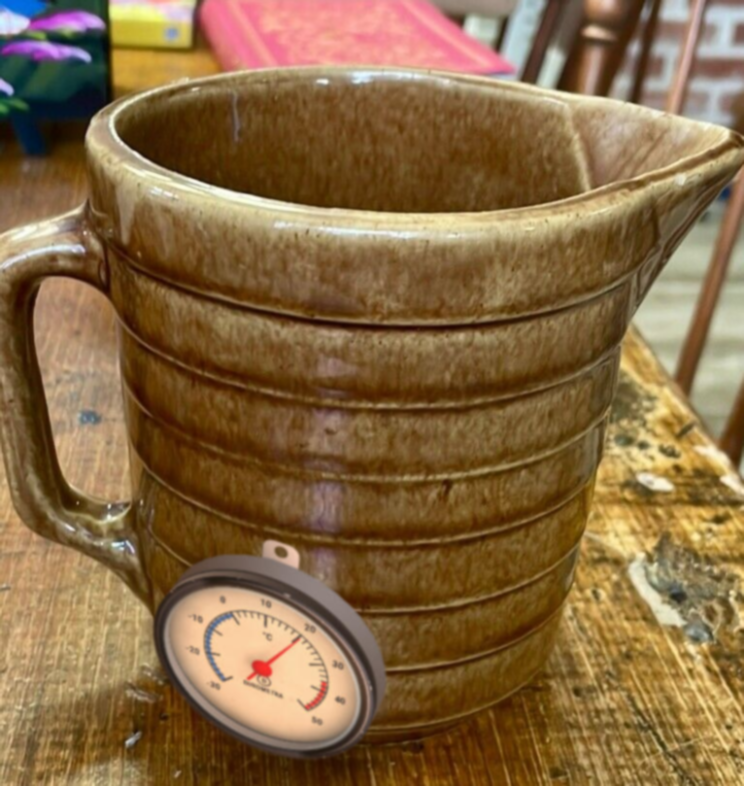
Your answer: **20** °C
